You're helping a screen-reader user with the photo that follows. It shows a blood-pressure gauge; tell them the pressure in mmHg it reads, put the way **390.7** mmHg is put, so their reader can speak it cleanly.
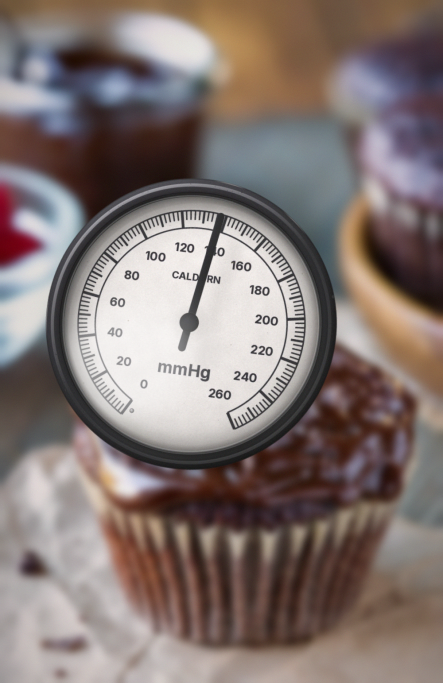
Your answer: **138** mmHg
